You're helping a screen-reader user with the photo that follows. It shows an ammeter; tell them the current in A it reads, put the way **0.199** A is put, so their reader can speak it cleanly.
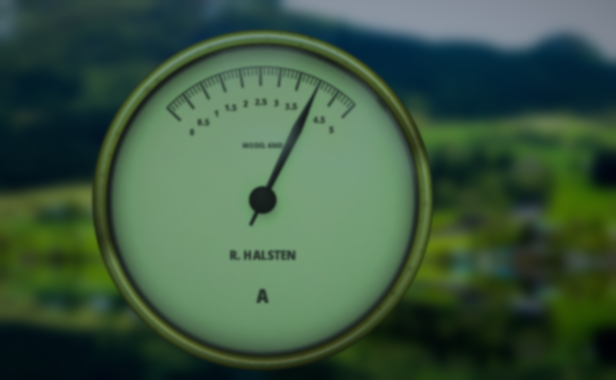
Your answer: **4** A
